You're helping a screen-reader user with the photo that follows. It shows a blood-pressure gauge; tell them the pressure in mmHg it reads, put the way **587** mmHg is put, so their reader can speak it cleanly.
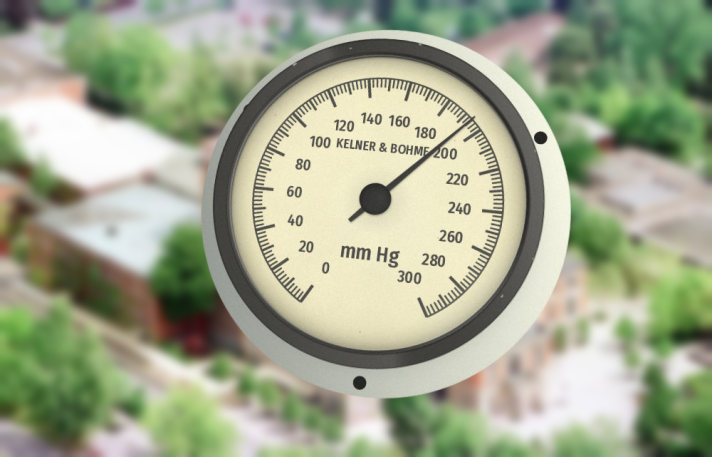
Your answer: **194** mmHg
